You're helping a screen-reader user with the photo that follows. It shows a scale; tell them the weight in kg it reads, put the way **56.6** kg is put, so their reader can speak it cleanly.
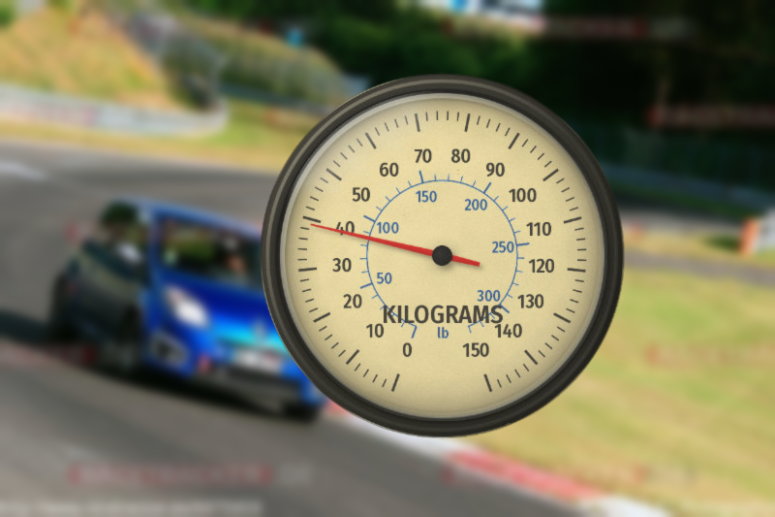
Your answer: **39** kg
